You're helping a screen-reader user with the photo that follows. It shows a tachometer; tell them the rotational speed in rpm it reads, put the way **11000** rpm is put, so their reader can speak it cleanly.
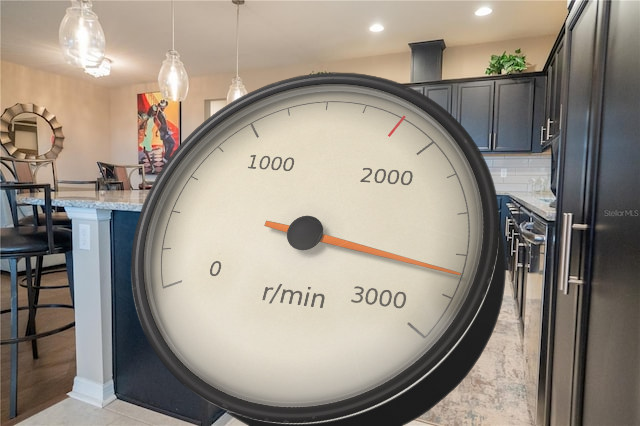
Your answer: **2700** rpm
